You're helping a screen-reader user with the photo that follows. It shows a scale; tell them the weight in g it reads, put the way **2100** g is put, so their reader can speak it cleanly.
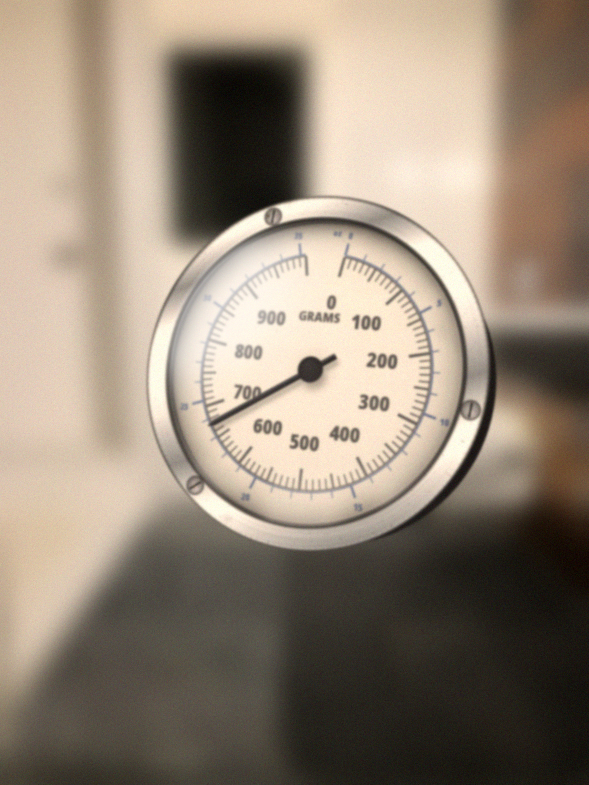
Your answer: **670** g
